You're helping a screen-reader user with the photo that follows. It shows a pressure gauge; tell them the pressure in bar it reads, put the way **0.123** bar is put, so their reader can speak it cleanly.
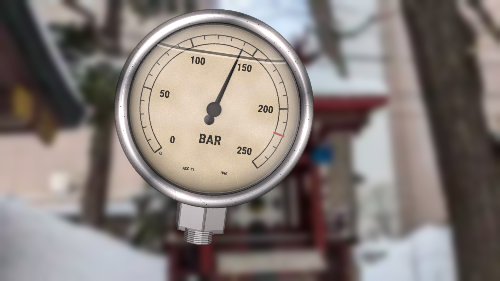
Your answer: **140** bar
